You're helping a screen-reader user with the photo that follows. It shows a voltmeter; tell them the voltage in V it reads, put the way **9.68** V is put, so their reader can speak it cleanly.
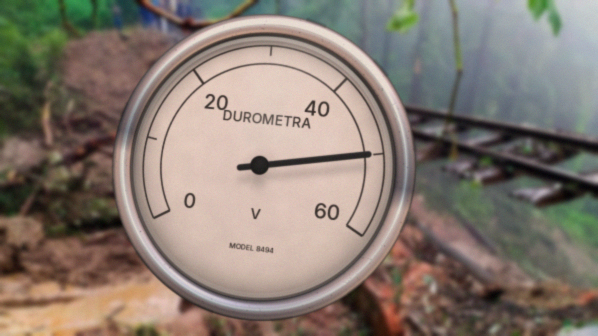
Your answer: **50** V
